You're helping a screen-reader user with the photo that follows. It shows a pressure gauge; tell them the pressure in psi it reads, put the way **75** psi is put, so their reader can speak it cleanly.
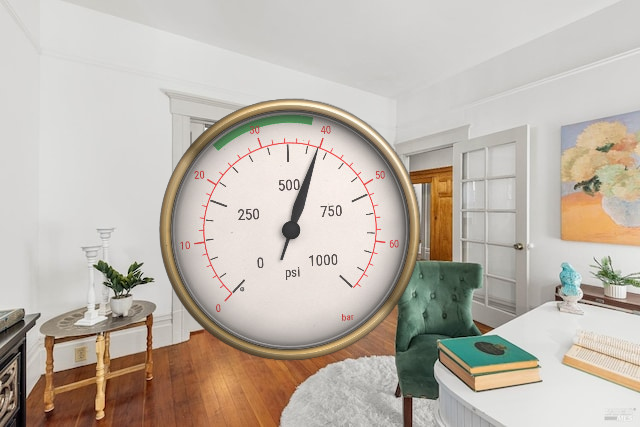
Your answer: **575** psi
